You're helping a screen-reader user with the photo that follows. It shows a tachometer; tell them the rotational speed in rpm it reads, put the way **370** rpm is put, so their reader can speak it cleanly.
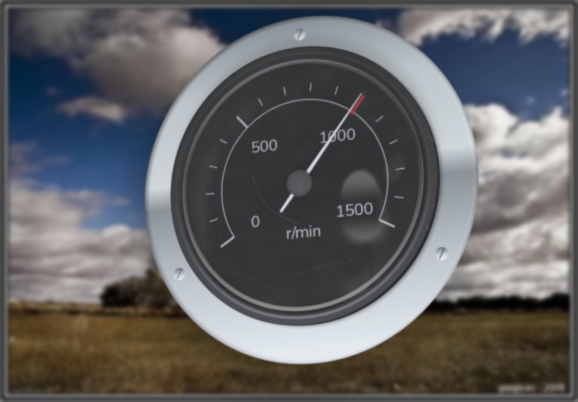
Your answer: **1000** rpm
